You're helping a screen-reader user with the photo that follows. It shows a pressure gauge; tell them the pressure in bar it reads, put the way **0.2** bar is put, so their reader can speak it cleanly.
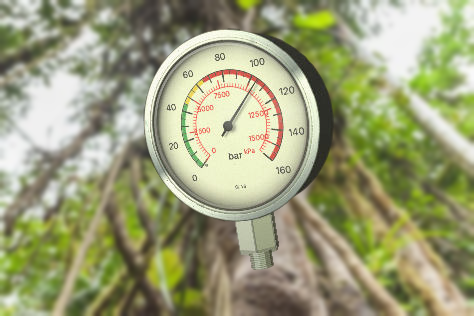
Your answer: **105** bar
